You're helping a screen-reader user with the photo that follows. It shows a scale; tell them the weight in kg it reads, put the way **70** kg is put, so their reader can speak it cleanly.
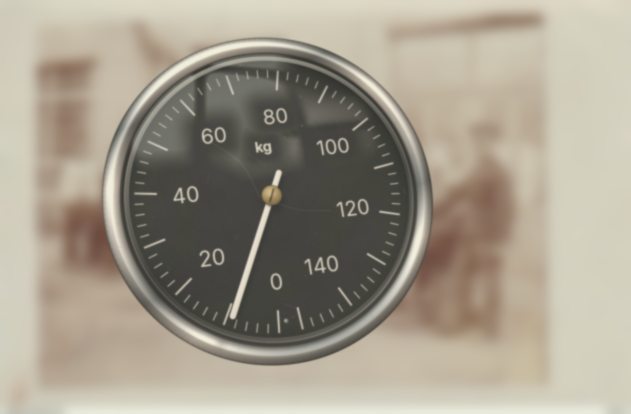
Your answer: **9** kg
